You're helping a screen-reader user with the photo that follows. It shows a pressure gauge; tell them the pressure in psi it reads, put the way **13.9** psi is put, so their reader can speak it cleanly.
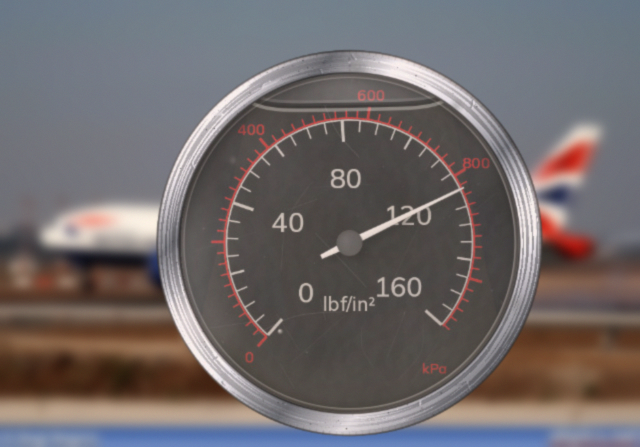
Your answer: **120** psi
